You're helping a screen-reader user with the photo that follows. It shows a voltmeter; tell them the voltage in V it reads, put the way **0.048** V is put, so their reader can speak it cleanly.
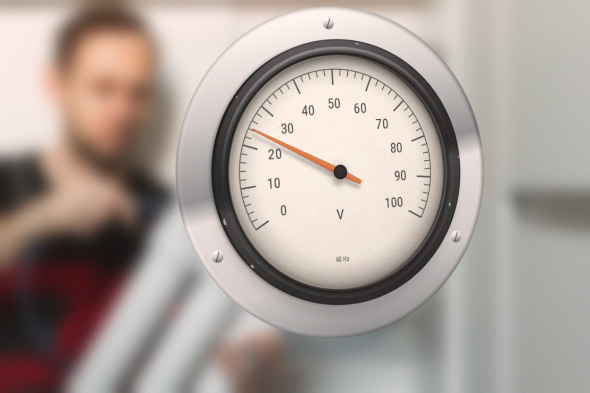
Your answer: **24** V
